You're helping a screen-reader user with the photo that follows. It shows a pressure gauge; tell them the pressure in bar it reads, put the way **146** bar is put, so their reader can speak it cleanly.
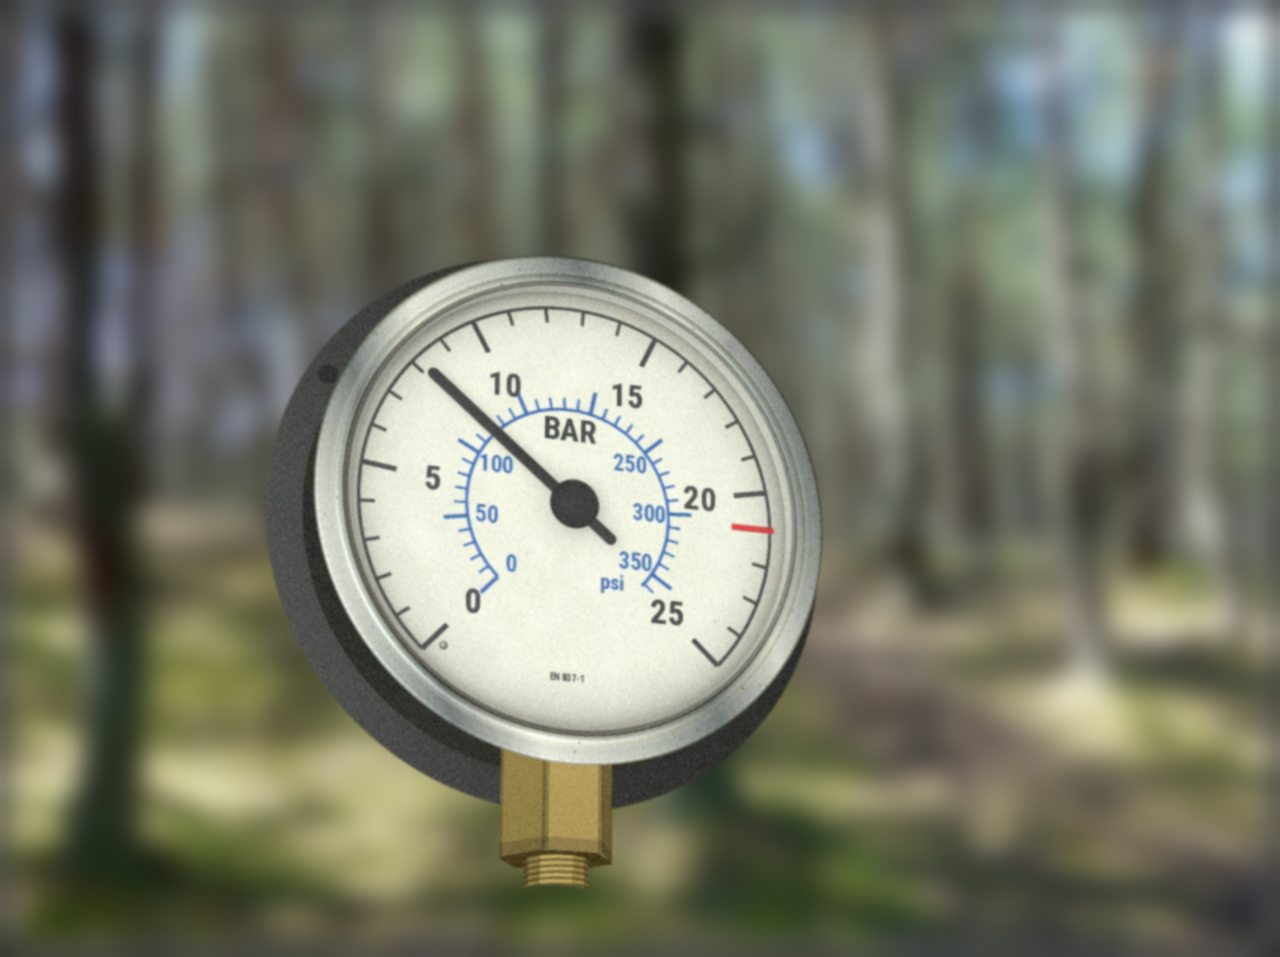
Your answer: **8** bar
